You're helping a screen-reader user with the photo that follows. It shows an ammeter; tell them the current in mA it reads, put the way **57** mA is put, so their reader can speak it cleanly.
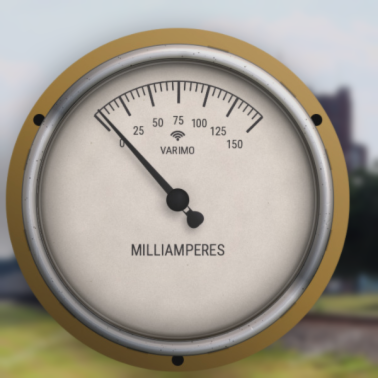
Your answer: **5** mA
